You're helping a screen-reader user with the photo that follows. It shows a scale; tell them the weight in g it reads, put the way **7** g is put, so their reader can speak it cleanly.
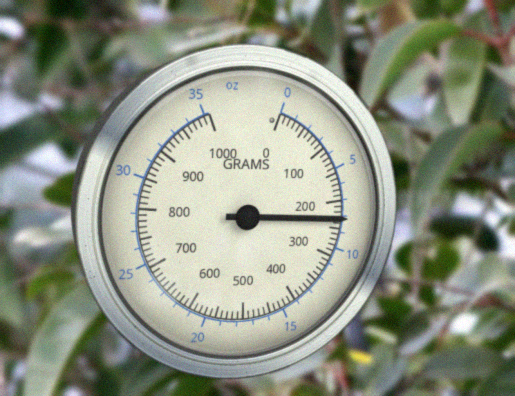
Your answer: **230** g
